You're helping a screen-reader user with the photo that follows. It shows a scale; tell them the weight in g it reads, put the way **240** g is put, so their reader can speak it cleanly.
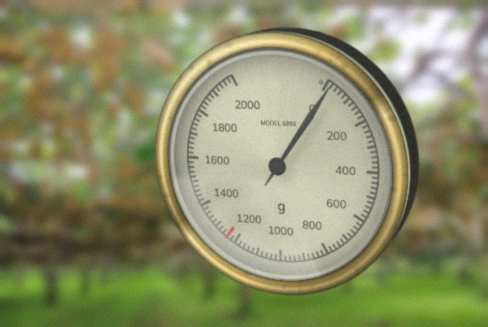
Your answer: **20** g
